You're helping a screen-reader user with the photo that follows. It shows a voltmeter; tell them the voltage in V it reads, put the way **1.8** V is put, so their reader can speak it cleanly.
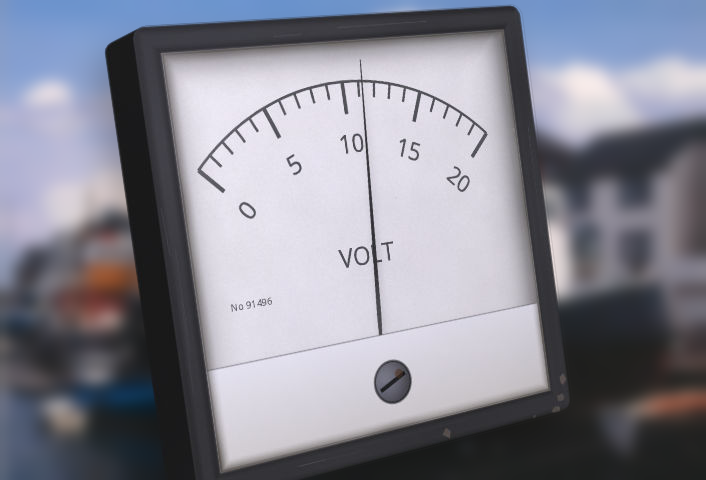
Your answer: **11** V
